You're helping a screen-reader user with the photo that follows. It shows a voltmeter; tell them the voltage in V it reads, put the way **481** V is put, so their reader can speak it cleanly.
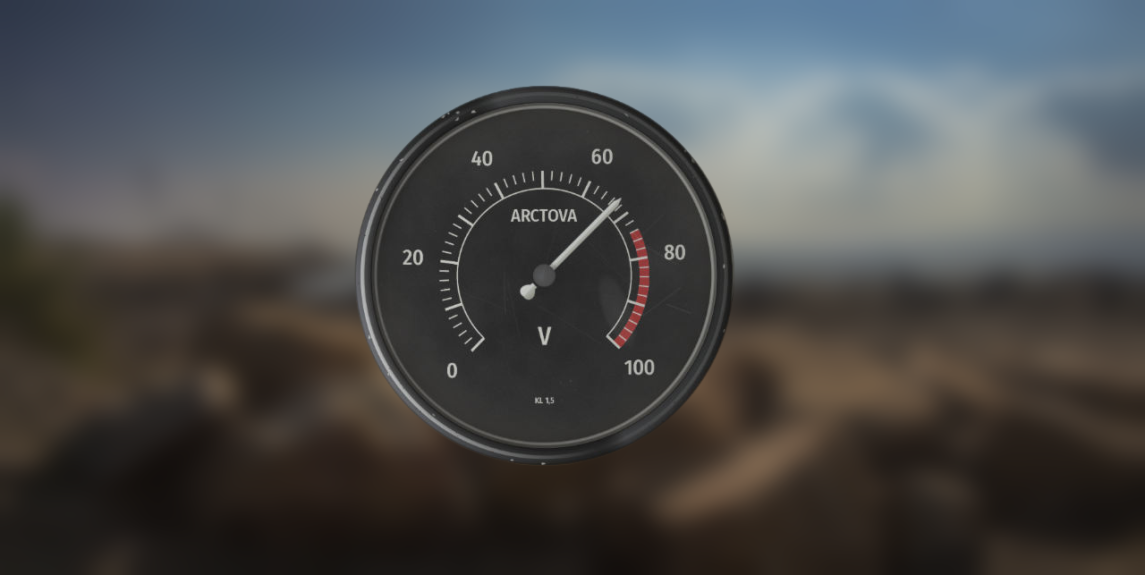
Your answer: **67** V
